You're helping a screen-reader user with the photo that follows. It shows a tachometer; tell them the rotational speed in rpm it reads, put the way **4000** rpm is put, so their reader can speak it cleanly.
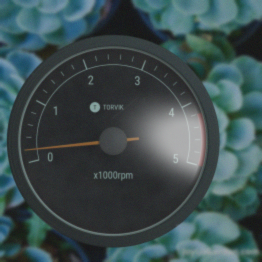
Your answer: **200** rpm
